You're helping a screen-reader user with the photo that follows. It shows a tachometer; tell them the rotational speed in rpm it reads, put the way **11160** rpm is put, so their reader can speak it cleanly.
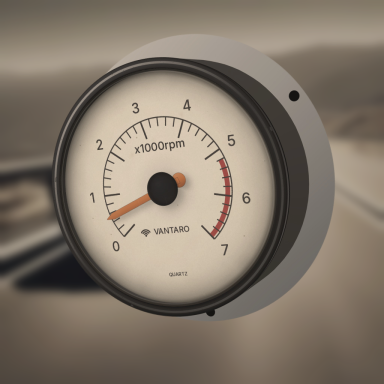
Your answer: **500** rpm
